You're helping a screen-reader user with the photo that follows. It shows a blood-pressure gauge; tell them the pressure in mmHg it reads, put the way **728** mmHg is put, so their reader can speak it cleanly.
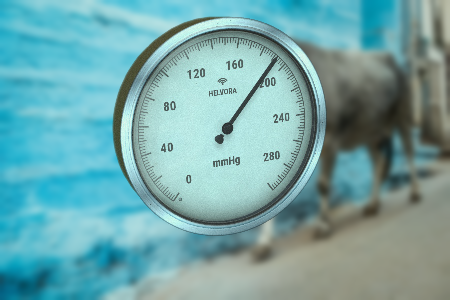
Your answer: **190** mmHg
